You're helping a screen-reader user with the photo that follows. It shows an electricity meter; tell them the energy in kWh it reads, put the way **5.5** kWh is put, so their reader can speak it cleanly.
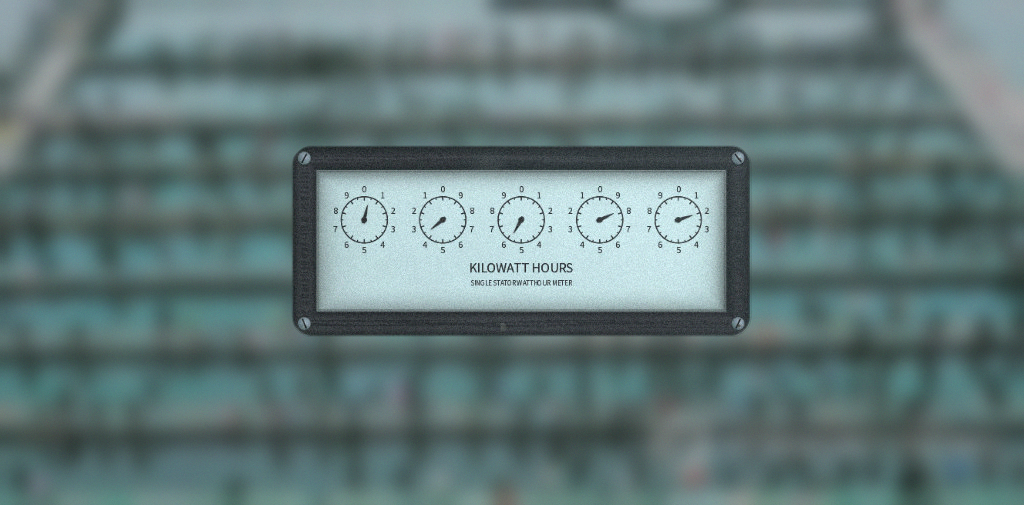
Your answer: **3582** kWh
